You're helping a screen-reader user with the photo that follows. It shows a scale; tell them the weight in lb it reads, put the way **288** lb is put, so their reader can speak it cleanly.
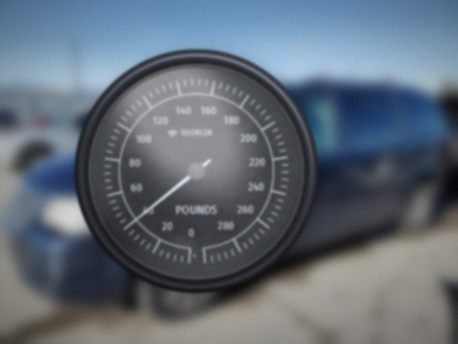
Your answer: **40** lb
